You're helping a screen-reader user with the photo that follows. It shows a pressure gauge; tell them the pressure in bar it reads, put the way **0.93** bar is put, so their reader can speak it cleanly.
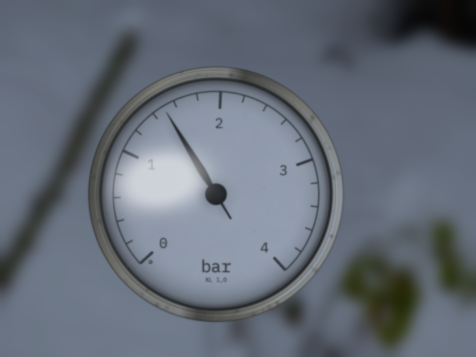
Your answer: **1.5** bar
